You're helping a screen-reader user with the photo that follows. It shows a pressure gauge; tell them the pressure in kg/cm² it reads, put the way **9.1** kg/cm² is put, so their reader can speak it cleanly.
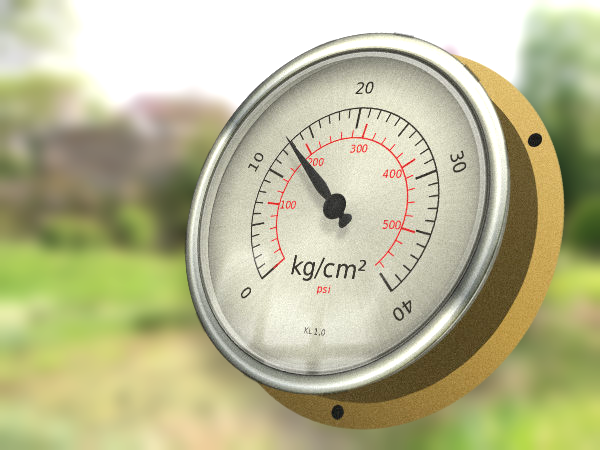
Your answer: **13** kg/cm²
